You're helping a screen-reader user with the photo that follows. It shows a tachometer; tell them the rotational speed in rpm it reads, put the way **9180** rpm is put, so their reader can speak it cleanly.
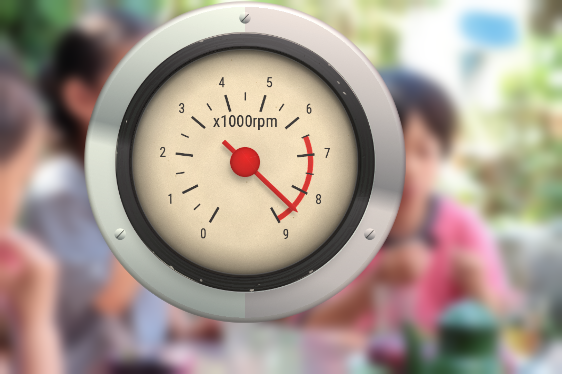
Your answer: **8500** rpm
